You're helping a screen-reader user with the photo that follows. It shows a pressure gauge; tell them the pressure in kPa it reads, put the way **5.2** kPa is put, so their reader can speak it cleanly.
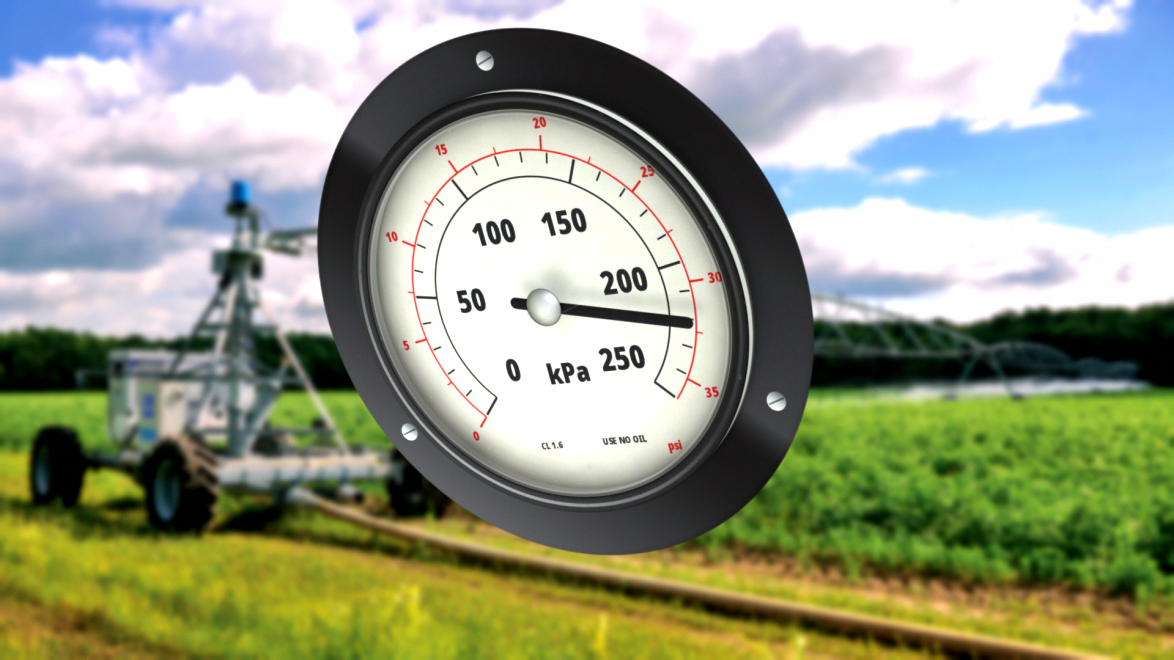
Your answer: **220** kPa
